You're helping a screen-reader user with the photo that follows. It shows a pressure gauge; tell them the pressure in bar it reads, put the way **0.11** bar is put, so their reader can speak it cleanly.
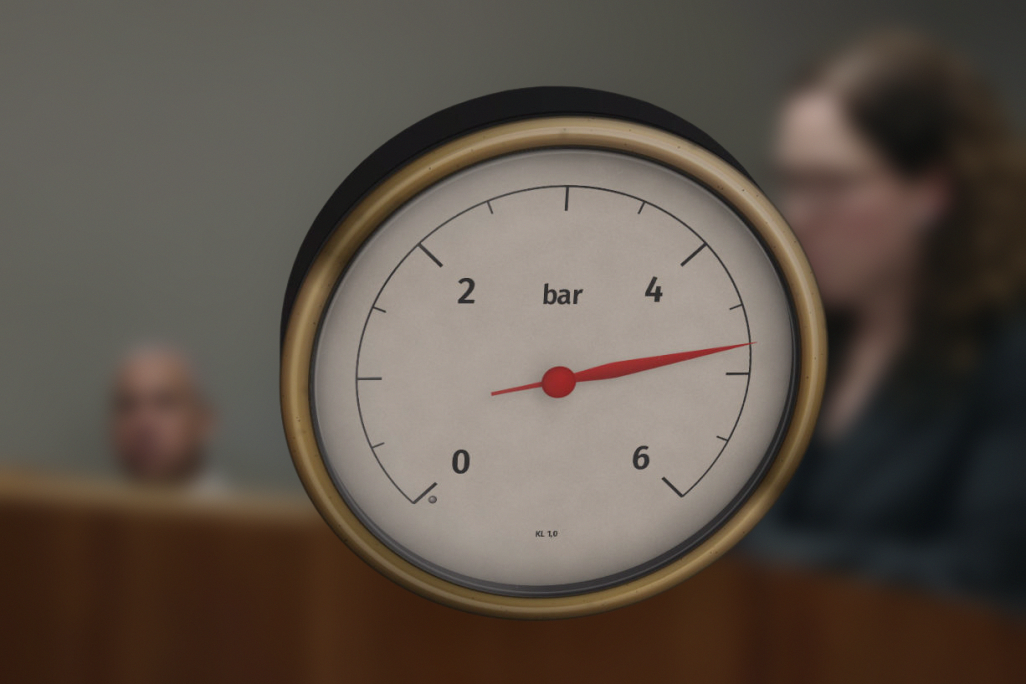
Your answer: **4.75** bar
